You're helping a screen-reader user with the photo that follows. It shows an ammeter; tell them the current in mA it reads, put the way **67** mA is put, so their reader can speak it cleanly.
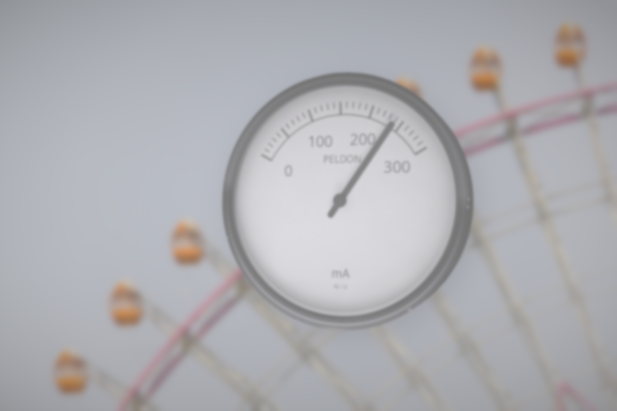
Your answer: **240** mA
